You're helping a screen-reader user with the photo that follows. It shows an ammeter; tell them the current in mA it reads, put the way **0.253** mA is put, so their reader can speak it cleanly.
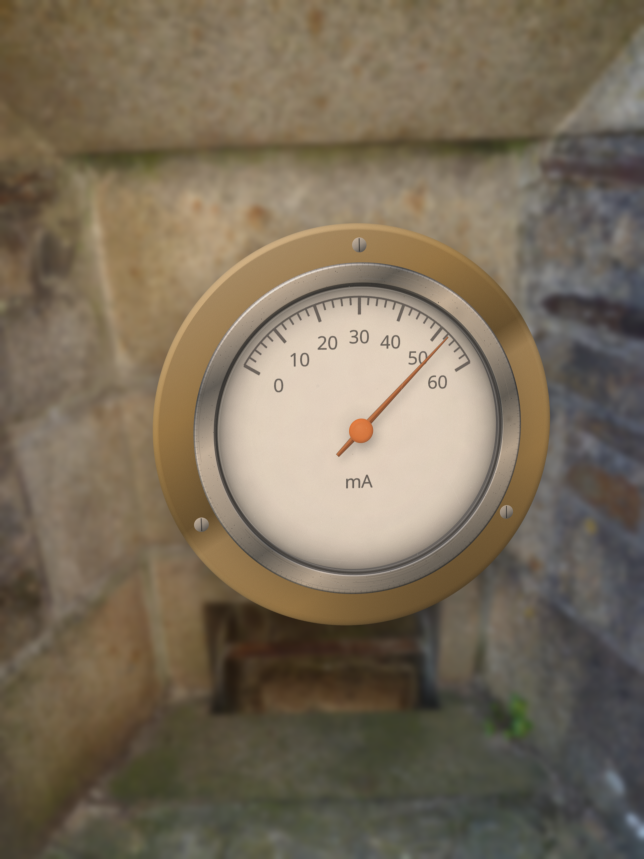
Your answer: **52** mA
